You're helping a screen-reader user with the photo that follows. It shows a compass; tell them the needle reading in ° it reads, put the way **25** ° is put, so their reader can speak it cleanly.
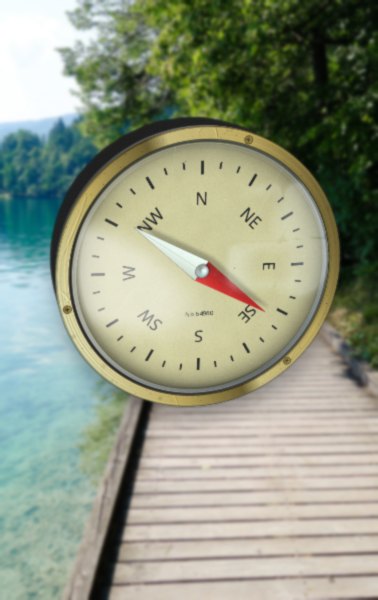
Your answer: **125** °
